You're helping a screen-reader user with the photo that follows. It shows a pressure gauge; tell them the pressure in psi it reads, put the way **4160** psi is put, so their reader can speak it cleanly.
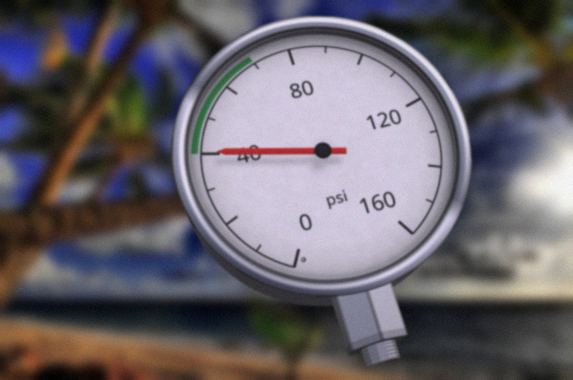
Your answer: **40** psi
